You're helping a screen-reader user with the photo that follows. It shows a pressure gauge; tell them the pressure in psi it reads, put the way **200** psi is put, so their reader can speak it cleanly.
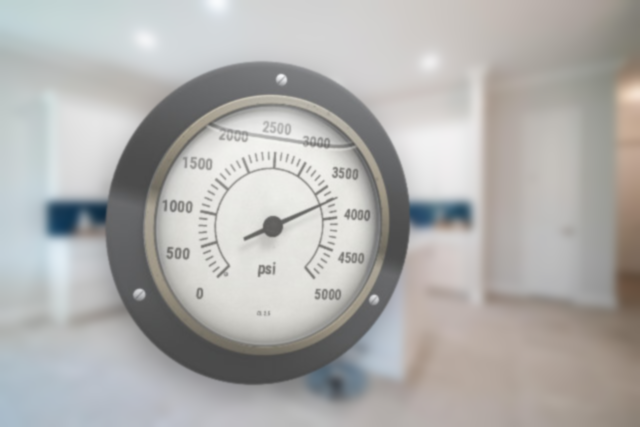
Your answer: **3700** psi
